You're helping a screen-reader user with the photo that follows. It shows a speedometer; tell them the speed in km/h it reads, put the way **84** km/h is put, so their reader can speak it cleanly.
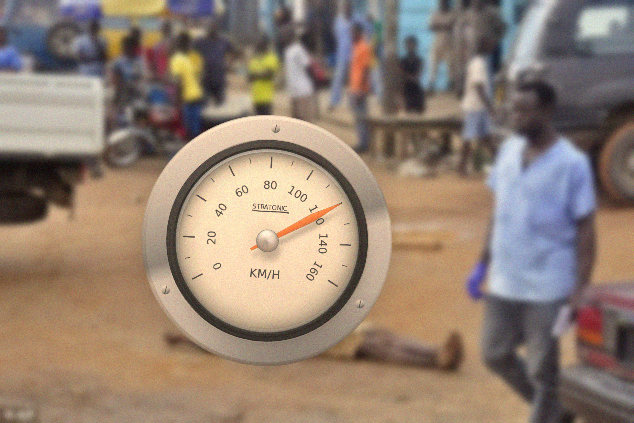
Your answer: **120** km/h
